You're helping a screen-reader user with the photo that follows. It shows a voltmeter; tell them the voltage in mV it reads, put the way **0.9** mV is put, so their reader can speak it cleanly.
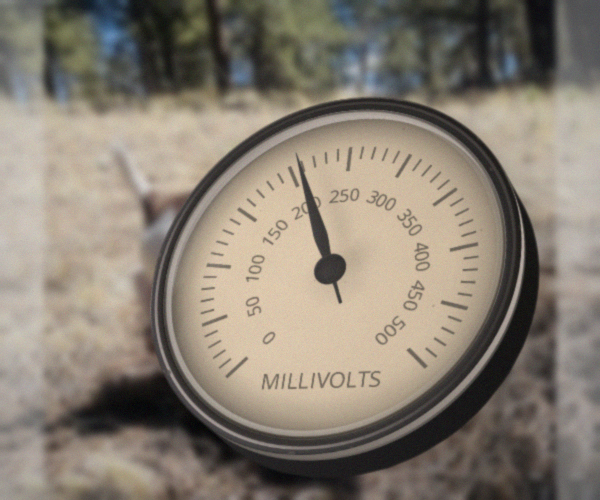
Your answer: **210** mV
